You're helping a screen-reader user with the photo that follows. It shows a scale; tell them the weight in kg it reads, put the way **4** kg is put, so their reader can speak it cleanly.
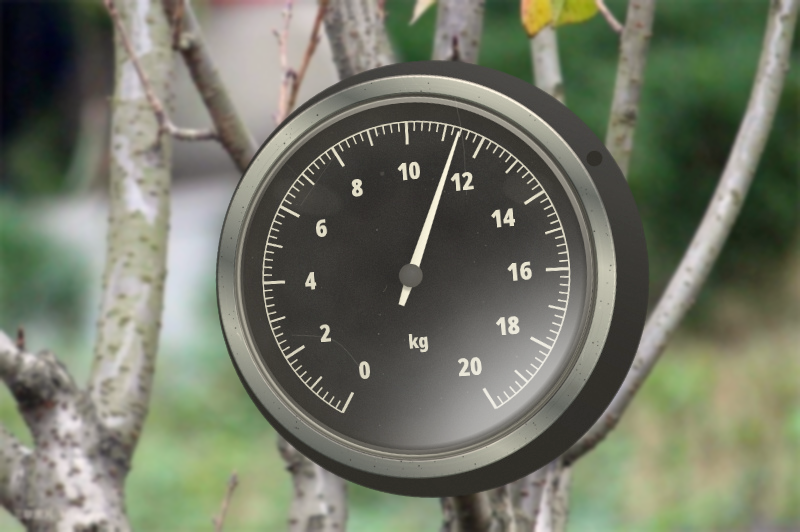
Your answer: **11.4** kg
